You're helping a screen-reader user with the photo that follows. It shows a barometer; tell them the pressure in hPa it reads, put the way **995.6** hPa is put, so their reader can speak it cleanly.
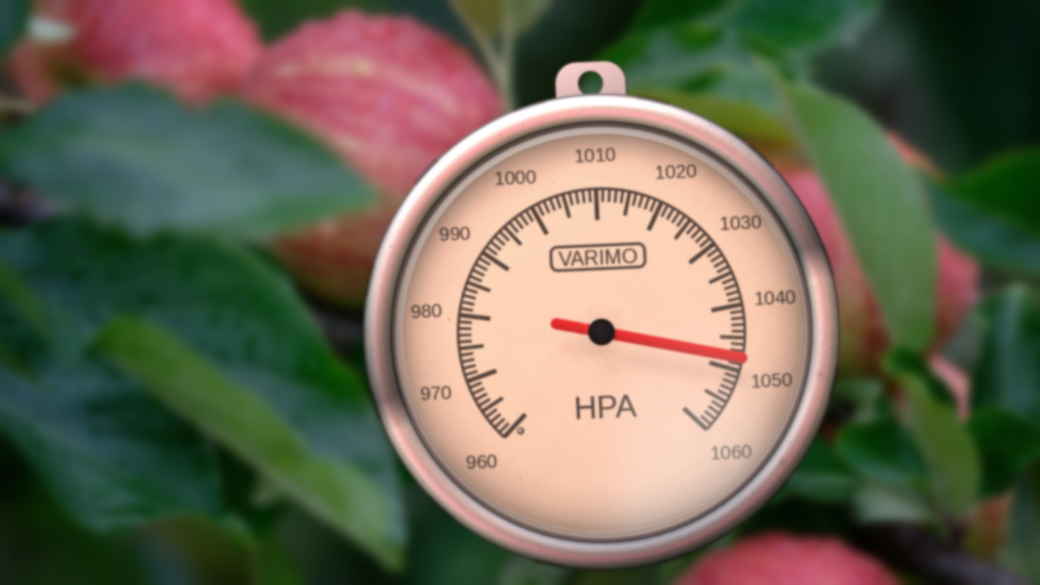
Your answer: **1048** hPa
